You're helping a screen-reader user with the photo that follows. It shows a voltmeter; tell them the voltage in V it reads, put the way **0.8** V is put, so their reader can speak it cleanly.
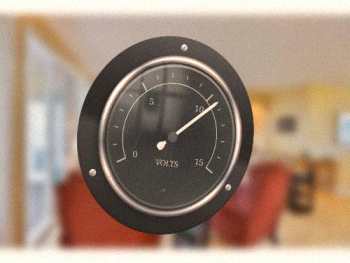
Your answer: **10.5** V
